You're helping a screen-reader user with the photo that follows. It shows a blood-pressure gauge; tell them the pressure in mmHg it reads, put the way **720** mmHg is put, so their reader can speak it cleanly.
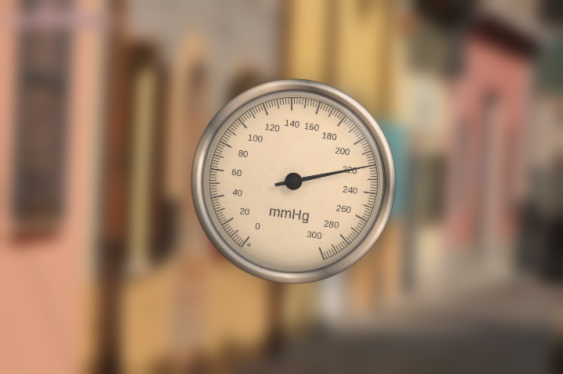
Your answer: **220** mmHg
